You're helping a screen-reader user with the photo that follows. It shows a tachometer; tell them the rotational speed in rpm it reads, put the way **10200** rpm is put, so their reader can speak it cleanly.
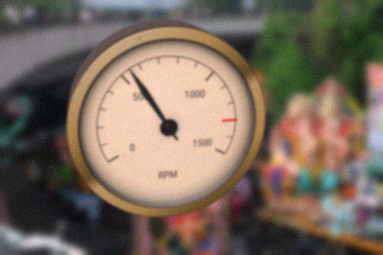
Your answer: **550** rpm
